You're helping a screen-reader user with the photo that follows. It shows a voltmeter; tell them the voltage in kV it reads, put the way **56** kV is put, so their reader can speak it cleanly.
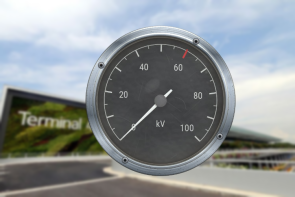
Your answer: **0** kV
